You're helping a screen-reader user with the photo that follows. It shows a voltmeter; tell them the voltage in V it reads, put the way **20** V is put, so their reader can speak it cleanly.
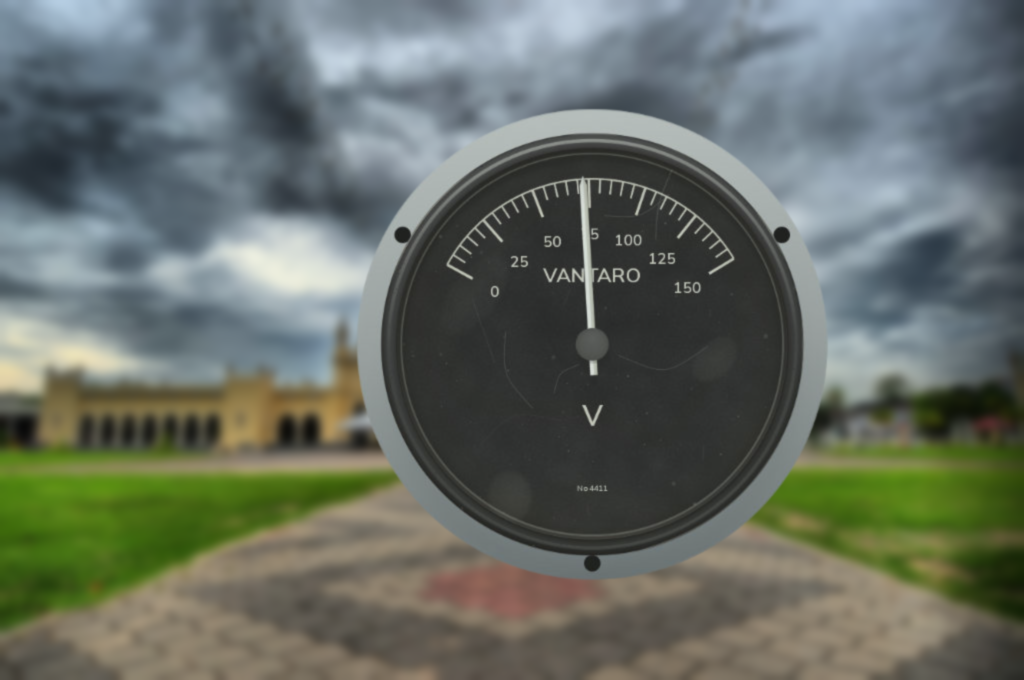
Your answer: **72.5** V
